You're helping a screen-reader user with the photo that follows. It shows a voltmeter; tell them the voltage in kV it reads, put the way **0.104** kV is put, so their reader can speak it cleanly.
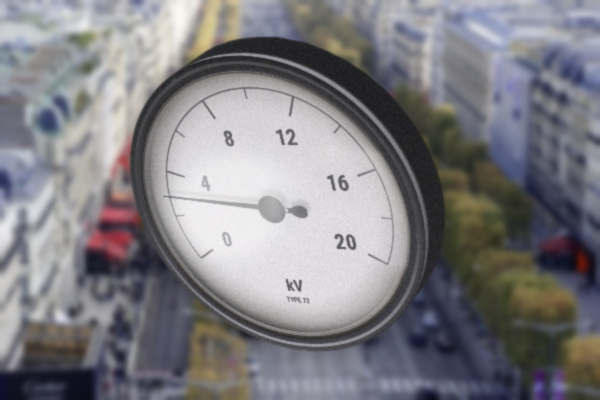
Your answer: **3** kV
